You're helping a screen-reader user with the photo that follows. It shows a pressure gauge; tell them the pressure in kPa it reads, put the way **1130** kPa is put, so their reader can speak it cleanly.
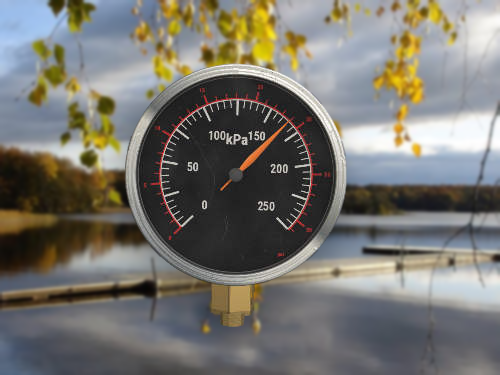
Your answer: **165** kPa
